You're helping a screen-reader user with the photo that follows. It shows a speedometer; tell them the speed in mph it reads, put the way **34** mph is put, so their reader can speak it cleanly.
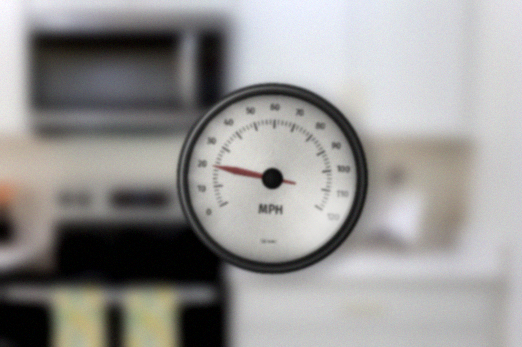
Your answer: **20** mph
